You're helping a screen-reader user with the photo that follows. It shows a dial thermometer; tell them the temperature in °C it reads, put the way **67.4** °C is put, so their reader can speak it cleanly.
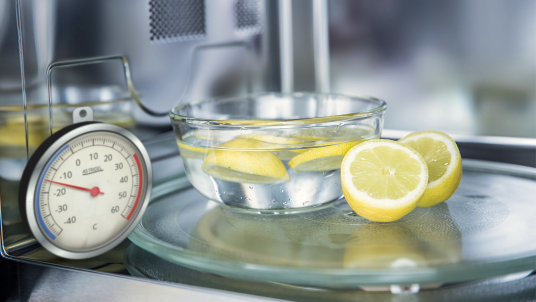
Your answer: **-15** °C
